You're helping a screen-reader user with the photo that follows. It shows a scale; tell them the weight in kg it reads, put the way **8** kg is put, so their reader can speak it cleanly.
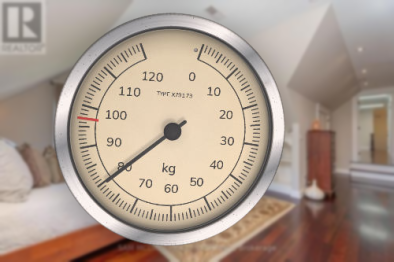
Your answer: **80** kg
